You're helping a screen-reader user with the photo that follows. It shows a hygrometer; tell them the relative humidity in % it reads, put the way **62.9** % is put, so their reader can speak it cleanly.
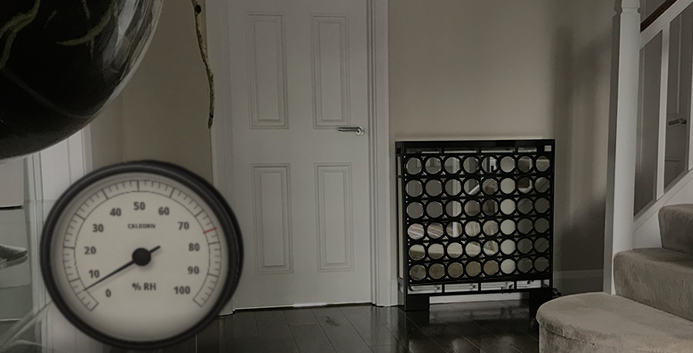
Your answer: **6** %
